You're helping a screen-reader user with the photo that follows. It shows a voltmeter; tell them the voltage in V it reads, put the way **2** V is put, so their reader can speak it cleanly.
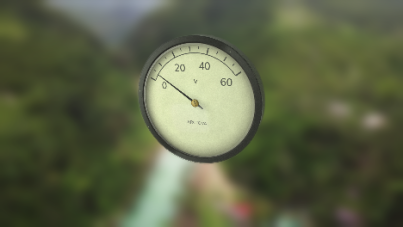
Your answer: **5** V
